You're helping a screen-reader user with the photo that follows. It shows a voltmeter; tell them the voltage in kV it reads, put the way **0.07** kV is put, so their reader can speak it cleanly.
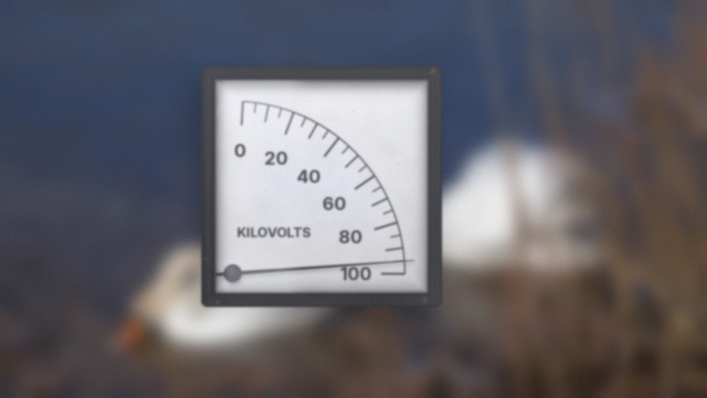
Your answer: **95** kV
